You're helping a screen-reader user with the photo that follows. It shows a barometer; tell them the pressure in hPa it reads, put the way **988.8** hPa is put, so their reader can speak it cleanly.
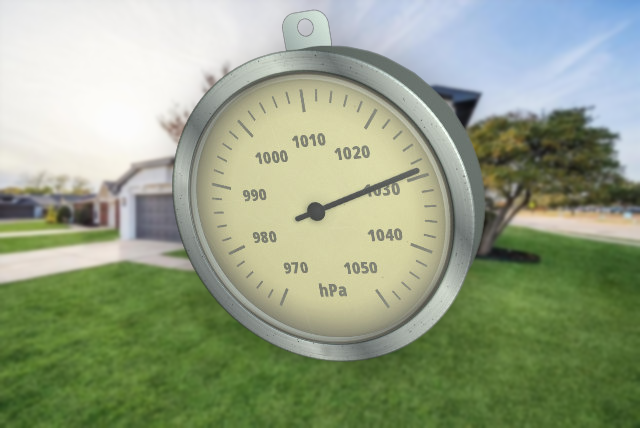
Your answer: **1029** hPa
